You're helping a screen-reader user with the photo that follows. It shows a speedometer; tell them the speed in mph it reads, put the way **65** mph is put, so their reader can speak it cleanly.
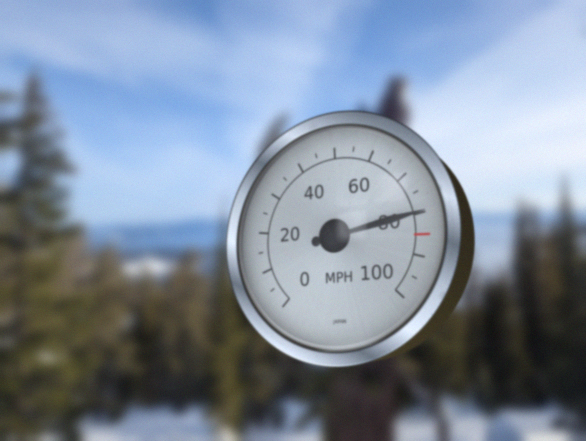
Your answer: **80** mph
